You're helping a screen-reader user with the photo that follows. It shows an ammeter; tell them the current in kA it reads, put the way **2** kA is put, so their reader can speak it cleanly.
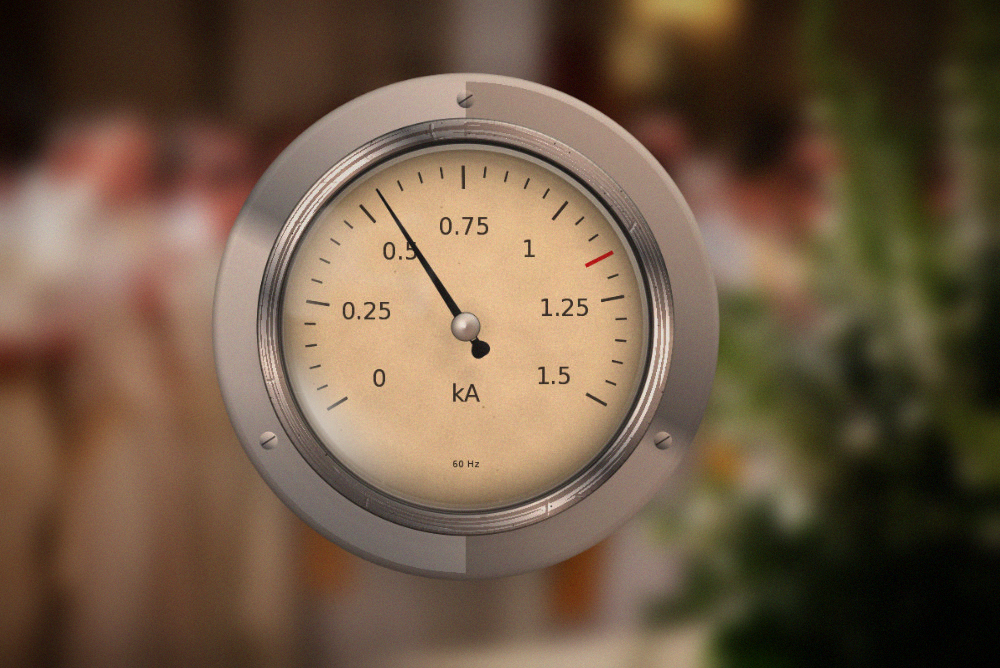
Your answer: **0.55** kA
